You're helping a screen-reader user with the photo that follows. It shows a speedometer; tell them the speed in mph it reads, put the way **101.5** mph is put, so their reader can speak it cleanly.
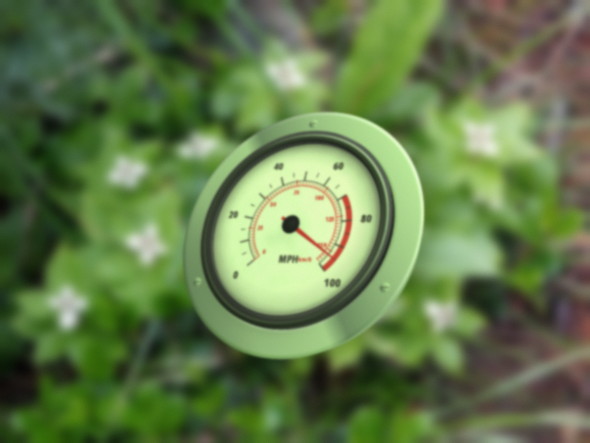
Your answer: **95** mph
